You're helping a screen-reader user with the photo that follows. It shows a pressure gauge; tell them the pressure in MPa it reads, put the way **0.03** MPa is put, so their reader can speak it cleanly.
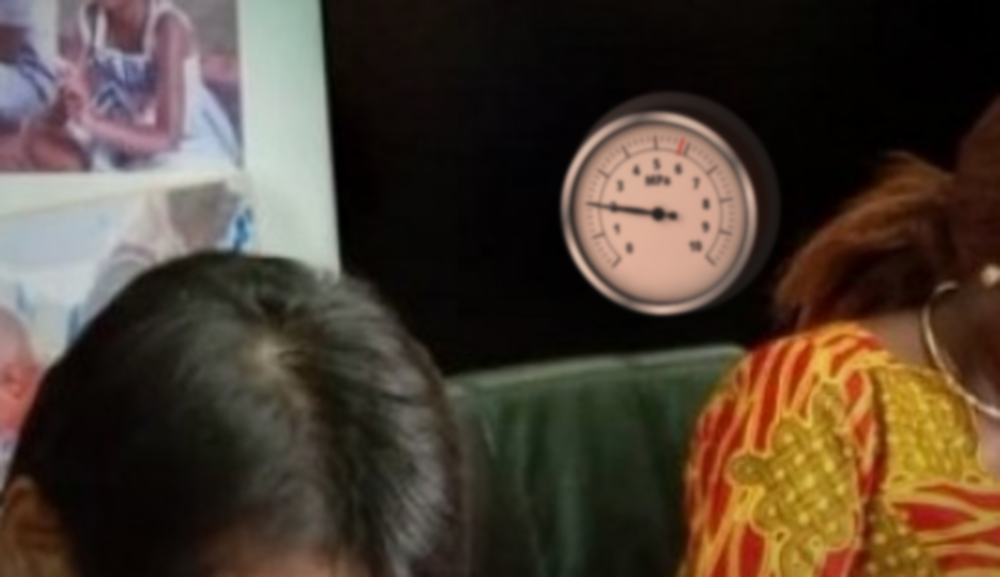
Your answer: **2** MPa
